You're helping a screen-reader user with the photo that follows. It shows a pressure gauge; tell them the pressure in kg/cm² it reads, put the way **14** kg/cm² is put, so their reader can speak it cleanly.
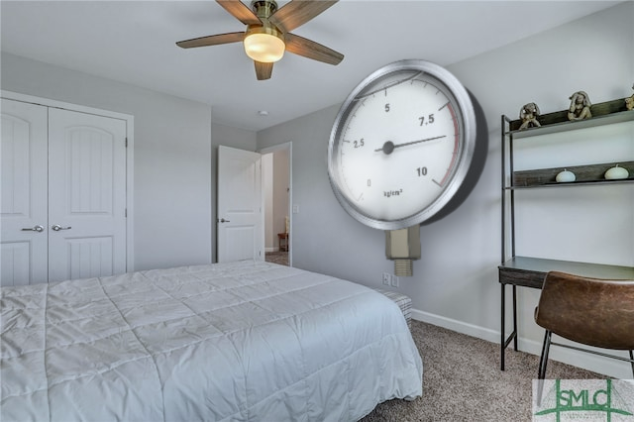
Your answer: **8.5** kg/cm²
